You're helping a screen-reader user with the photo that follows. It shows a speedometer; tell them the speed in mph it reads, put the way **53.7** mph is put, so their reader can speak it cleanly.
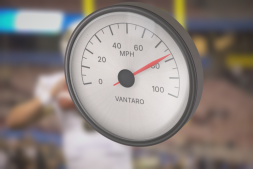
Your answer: **77.5** mph
